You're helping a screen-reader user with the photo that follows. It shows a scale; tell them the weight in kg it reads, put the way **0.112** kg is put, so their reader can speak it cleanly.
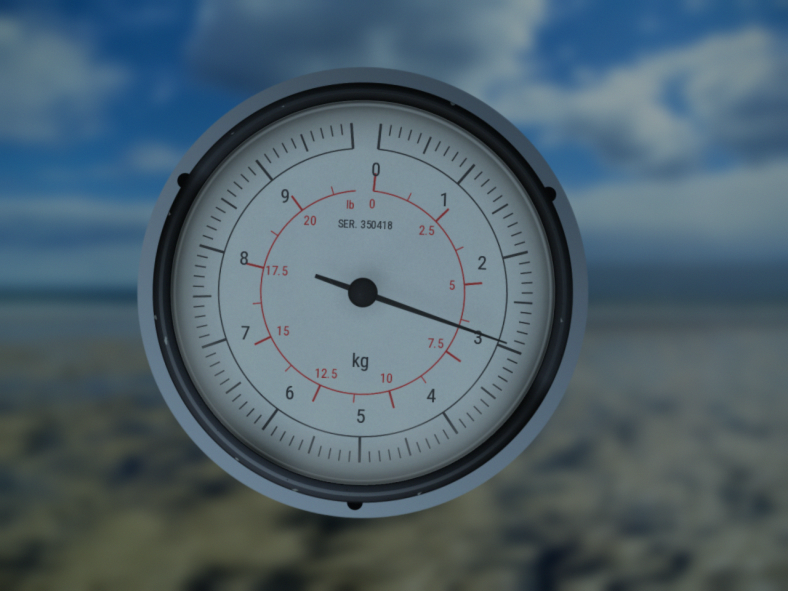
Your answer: **2.95** kg
